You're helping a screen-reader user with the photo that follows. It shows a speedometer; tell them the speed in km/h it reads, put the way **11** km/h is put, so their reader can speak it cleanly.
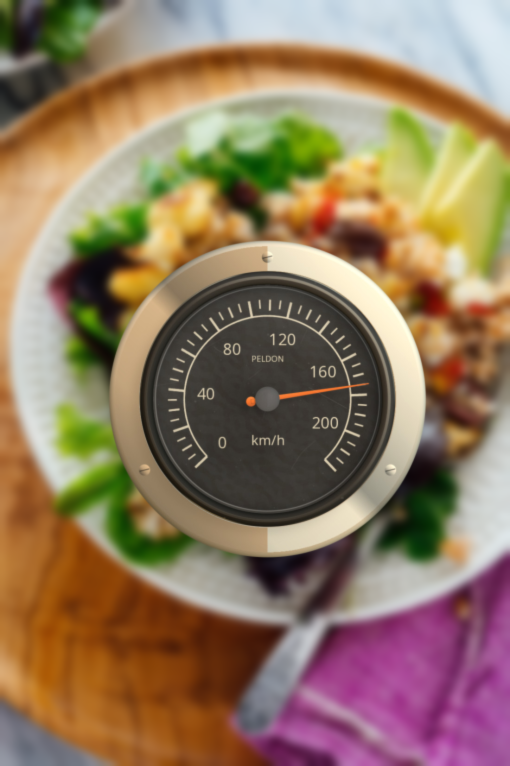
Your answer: **175** km/h
